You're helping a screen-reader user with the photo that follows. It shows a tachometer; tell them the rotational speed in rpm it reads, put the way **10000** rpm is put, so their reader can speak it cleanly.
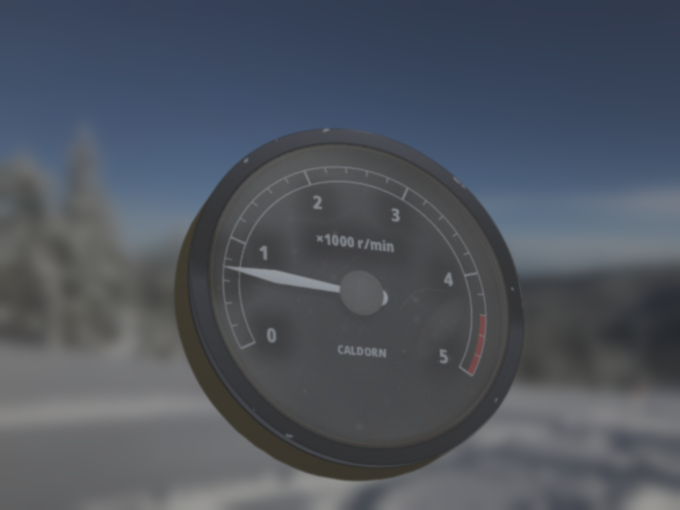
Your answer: **700** rpm
